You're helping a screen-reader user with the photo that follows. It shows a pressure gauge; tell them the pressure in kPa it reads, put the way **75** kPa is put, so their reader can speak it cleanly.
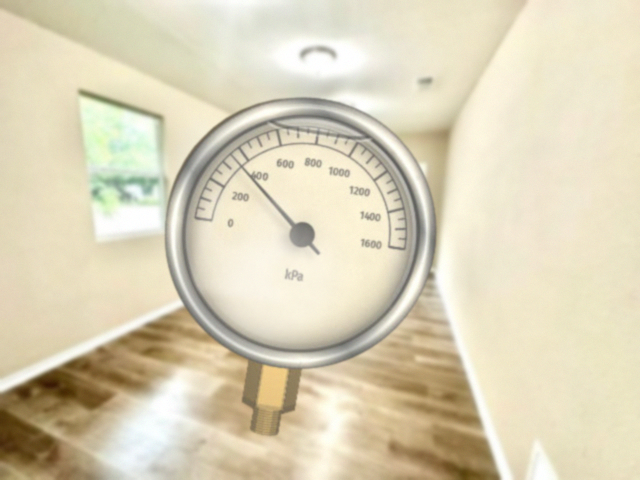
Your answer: **350** kPa
